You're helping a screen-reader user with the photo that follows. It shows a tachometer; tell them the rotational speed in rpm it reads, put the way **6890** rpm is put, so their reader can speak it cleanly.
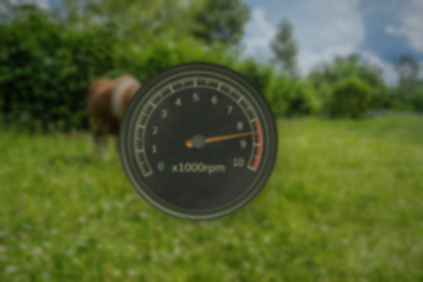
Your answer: **8500** rpm
